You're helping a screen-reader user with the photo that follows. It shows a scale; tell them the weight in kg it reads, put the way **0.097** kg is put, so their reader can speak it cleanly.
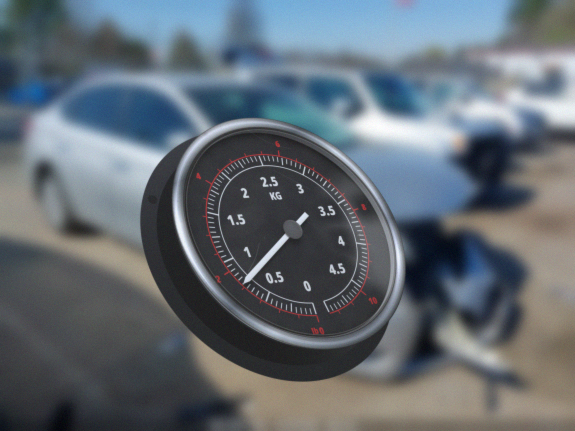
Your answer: **0.75** kg
